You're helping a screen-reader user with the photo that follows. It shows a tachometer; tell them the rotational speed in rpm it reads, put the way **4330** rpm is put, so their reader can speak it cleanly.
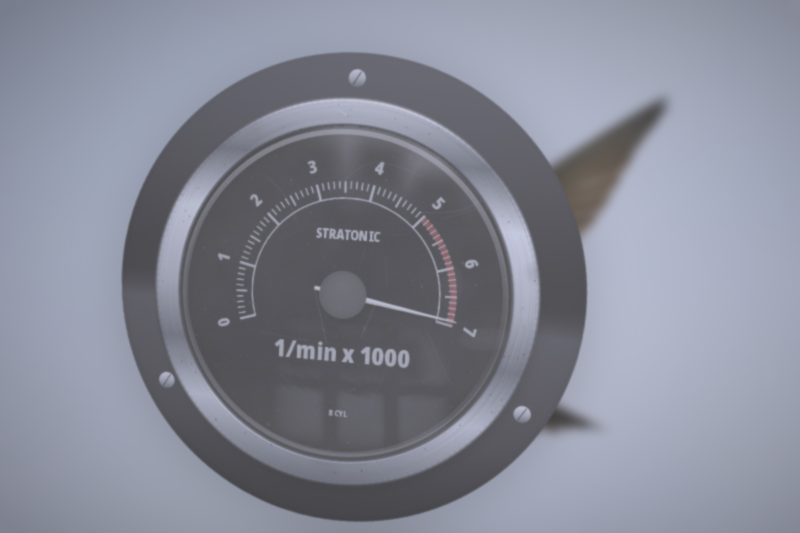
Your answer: **6900** rpm
